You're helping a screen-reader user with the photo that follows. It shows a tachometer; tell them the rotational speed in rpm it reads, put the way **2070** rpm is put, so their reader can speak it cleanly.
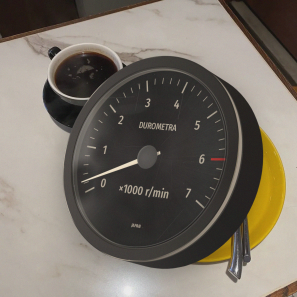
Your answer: **200** rpm
